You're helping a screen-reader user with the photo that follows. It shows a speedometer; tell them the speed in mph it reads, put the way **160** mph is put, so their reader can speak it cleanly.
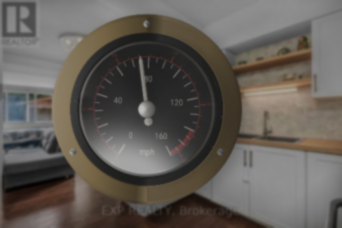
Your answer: **75** mph
